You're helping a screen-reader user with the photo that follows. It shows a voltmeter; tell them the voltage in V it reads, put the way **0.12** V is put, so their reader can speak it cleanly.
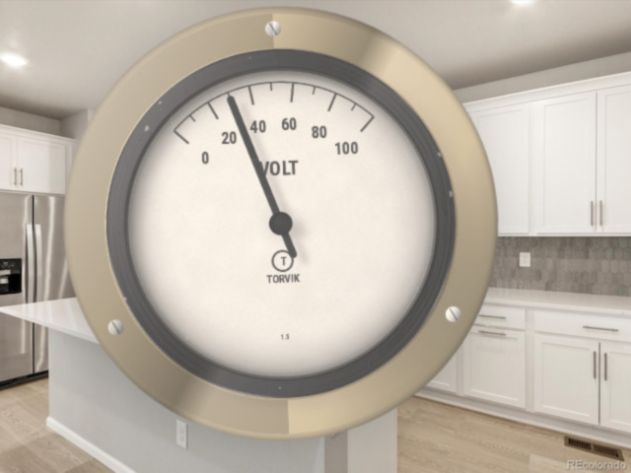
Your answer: **30** V
